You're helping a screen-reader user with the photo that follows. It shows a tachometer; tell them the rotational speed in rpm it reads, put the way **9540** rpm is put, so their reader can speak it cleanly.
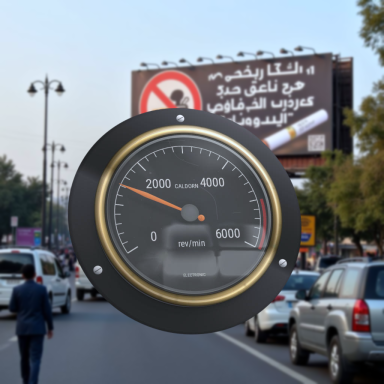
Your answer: **1400** rpm
